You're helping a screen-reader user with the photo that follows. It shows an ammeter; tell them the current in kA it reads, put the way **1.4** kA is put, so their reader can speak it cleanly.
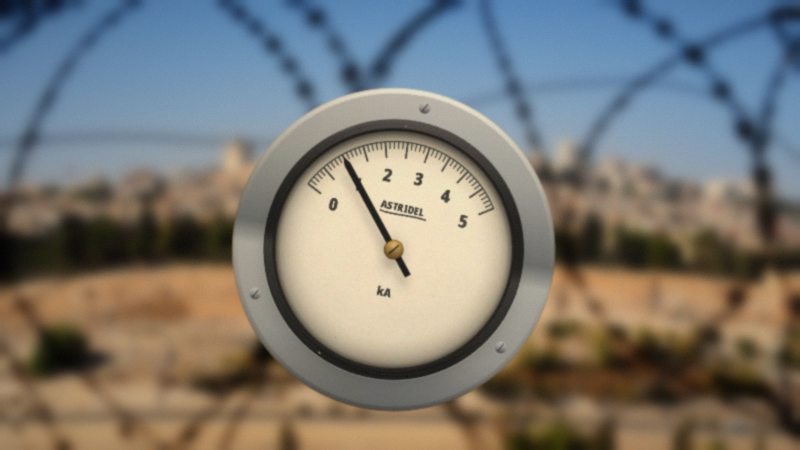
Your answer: **1** kA
